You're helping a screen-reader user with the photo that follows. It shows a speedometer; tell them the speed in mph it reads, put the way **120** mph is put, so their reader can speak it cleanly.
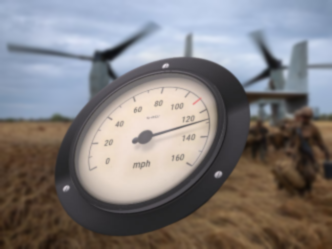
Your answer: **130** mph
